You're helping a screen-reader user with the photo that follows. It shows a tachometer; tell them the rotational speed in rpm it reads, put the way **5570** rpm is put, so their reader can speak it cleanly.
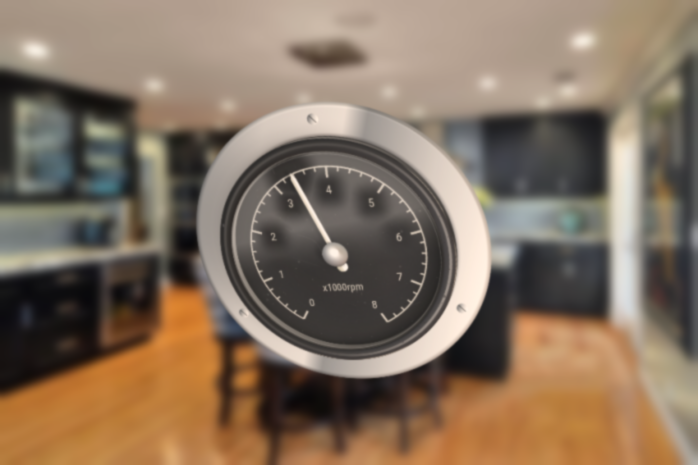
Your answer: **3400** rpm
